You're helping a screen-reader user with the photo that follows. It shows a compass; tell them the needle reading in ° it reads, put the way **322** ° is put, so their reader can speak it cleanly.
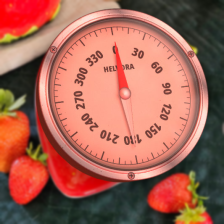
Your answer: **0** °
